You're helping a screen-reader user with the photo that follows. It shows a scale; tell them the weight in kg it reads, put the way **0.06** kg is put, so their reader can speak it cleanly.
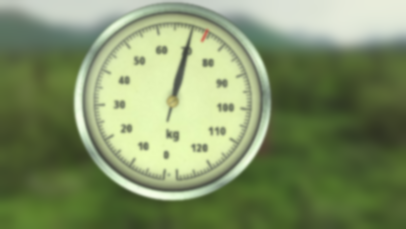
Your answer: **70** kg
